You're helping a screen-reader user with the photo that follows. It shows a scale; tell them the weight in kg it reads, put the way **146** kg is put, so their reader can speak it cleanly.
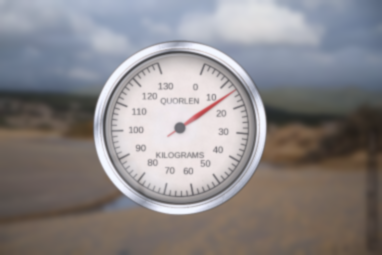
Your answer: **14** kg
